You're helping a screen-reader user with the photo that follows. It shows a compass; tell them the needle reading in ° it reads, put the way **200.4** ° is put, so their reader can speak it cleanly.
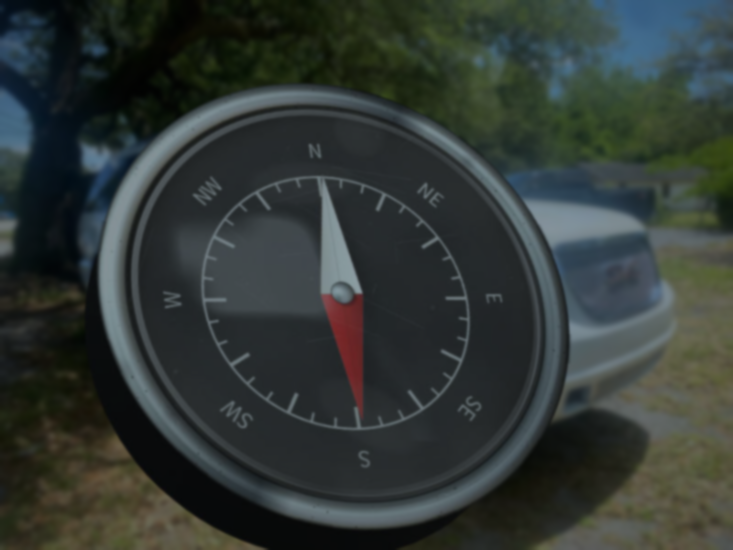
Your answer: **180** °
